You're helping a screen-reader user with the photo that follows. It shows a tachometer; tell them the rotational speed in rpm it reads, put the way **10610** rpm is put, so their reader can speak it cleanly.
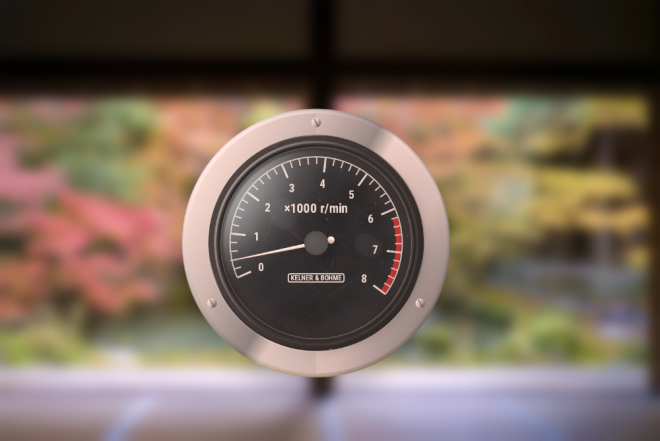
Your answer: **400** rpm
